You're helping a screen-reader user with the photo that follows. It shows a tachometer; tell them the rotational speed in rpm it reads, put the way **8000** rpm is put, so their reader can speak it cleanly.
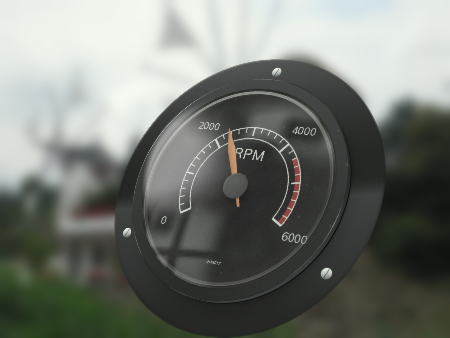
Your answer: **2400** rpm
